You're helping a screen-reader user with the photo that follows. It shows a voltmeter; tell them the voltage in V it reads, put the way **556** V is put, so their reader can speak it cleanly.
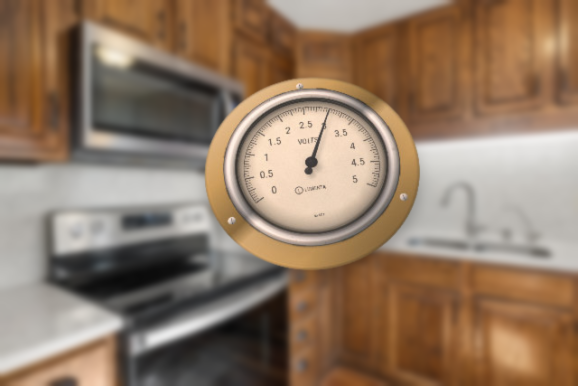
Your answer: **3** V
